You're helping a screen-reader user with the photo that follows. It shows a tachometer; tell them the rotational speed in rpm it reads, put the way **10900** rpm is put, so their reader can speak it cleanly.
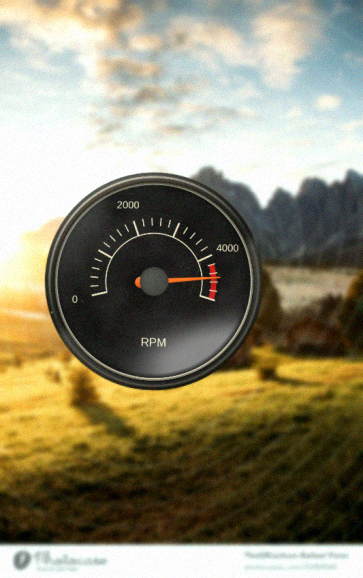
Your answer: **4500** rpm
